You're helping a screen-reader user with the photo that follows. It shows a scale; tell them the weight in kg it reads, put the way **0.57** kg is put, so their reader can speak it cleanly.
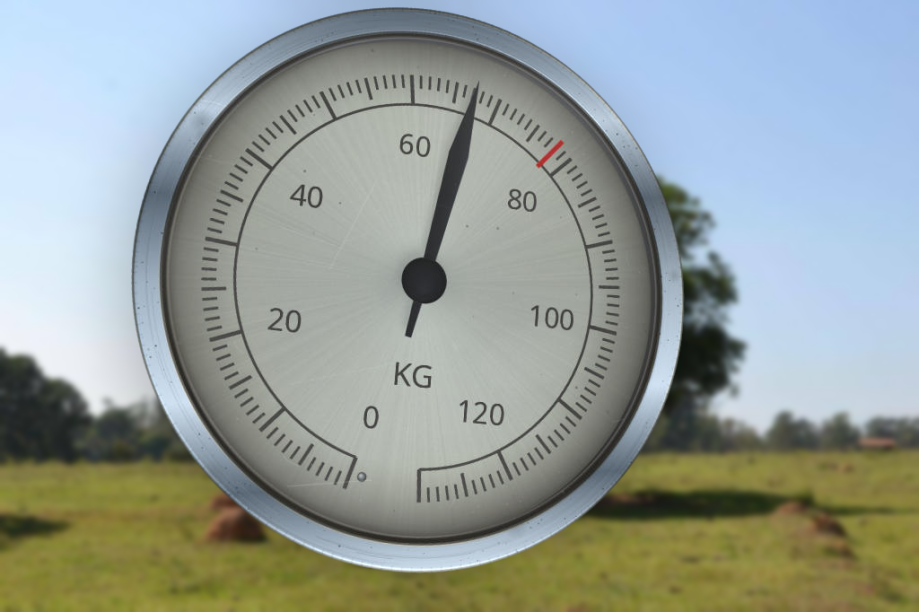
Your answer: **67** kg
